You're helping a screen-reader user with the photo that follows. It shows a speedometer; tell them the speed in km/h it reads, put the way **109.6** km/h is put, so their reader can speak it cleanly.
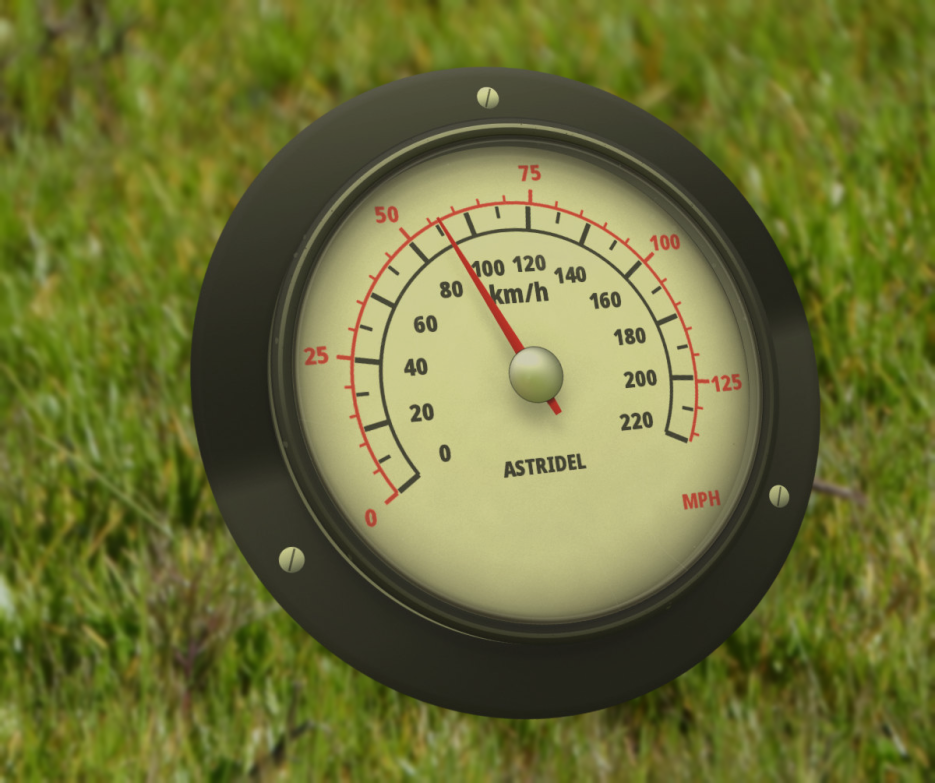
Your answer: **90** km/h
